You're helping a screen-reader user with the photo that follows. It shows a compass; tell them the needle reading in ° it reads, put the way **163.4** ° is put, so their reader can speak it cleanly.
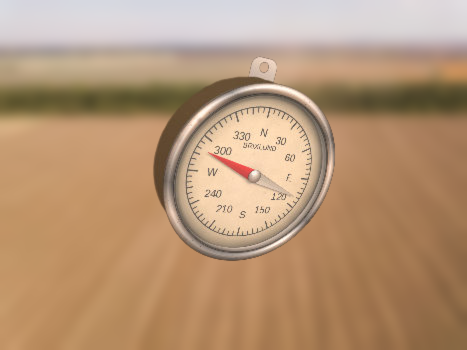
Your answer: **290** °
